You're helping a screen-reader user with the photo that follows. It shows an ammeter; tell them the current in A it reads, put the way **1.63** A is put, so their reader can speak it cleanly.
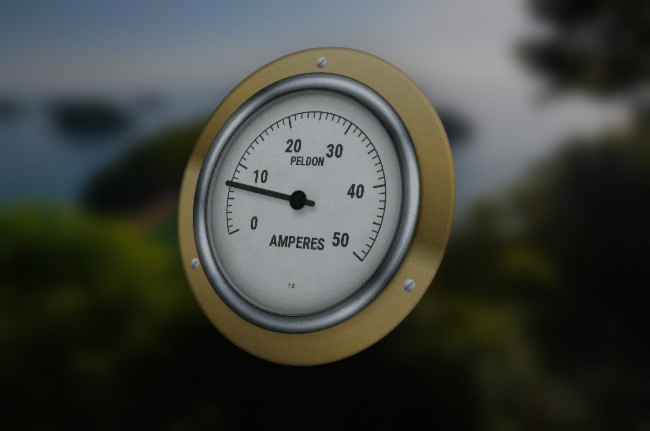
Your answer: **7** A
